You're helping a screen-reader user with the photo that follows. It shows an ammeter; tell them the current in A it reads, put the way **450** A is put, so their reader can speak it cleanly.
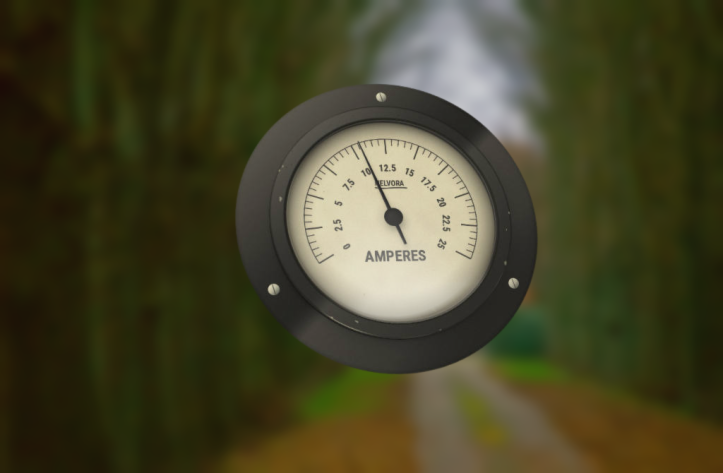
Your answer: **10.5** A
